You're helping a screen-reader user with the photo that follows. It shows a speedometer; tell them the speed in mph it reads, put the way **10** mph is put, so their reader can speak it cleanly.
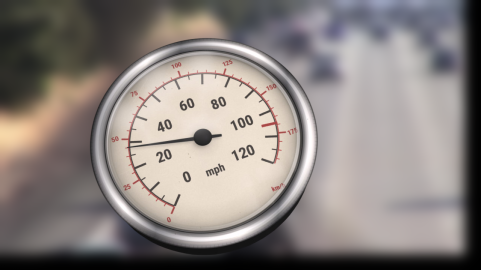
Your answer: **27.5** mph
